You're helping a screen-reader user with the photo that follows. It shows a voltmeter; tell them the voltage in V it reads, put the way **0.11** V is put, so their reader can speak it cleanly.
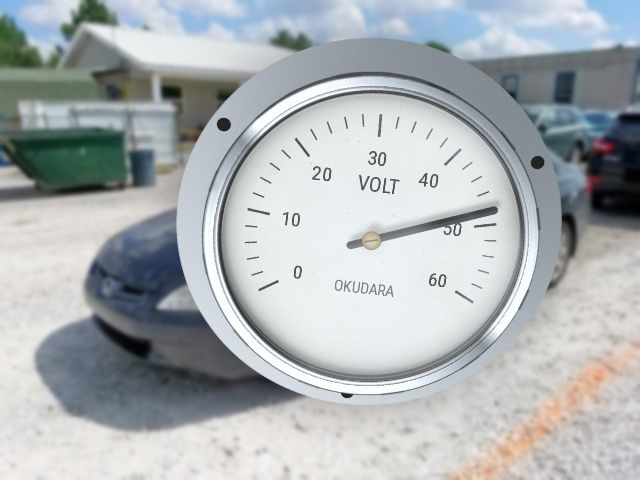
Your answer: **48** V
